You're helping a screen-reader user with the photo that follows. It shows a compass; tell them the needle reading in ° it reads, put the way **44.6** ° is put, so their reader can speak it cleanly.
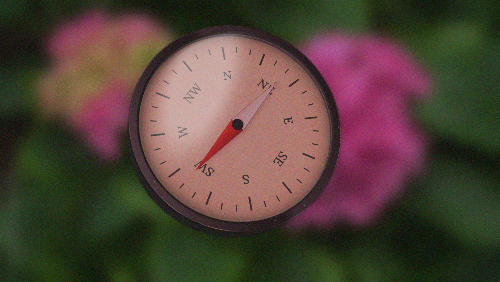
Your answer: **230** °
